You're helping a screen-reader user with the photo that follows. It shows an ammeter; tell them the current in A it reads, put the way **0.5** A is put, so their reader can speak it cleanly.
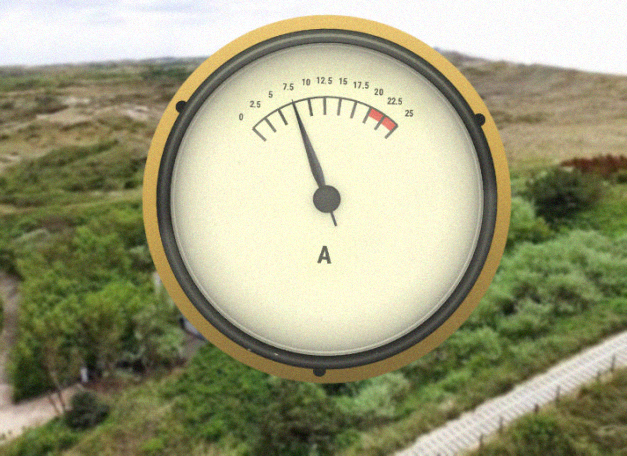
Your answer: **7.5** A
